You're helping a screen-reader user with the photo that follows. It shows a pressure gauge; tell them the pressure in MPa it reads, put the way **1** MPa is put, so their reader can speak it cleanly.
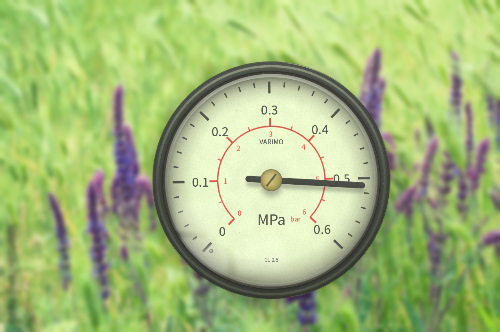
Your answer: **0.51** MPa
